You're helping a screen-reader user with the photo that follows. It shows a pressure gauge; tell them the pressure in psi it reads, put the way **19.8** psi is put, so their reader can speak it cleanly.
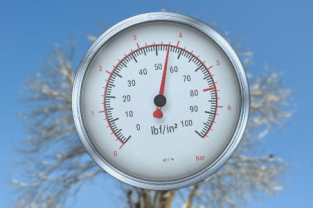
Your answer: **55** psi
